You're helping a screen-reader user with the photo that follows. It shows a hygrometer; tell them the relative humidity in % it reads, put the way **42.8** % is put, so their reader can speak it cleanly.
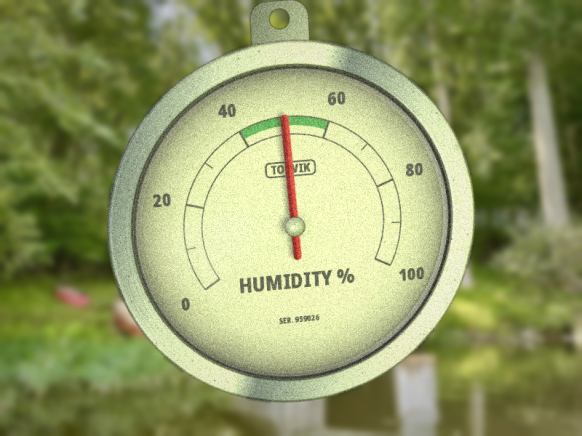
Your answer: **50** %
